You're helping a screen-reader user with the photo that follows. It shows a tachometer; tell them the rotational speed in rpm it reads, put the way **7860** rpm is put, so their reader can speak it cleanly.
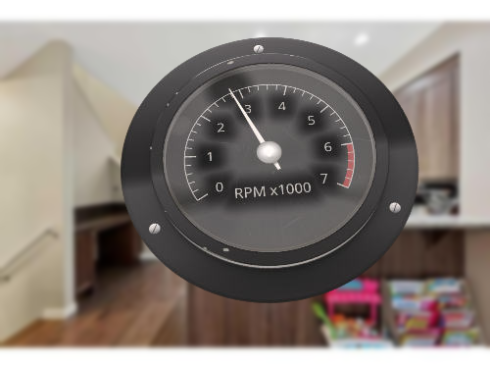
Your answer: **2800** rpm
